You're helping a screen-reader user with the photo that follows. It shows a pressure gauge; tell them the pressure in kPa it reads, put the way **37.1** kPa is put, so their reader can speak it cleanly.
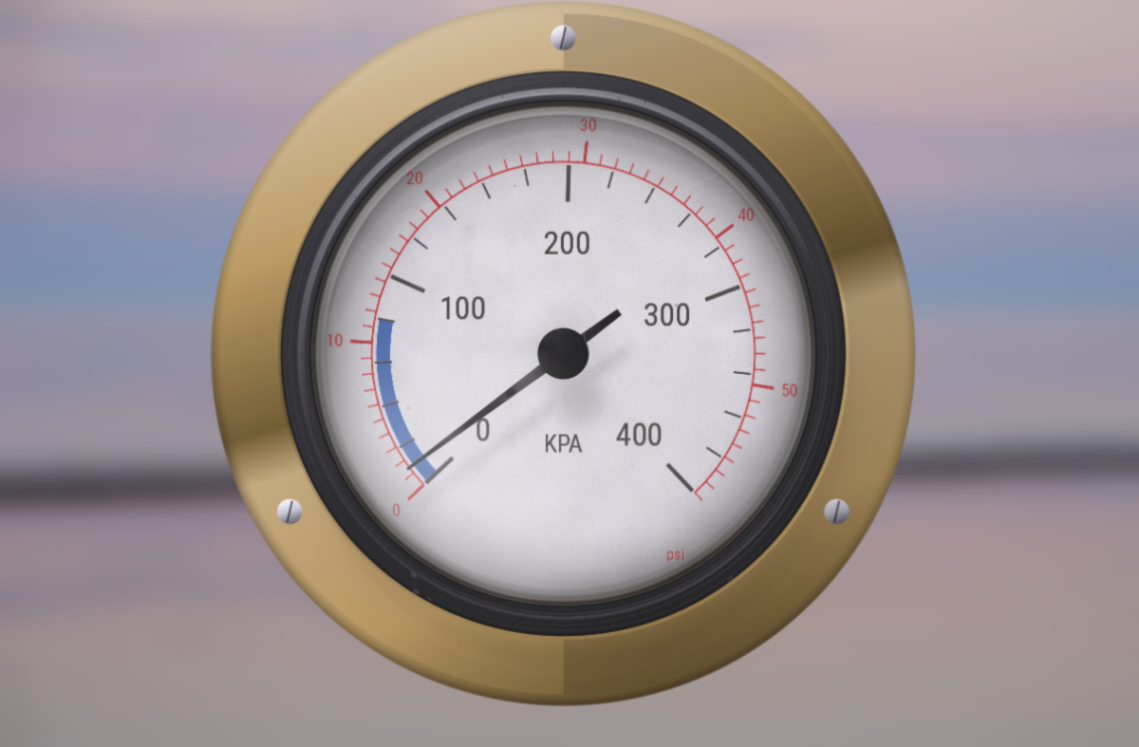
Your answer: **10** kPa
